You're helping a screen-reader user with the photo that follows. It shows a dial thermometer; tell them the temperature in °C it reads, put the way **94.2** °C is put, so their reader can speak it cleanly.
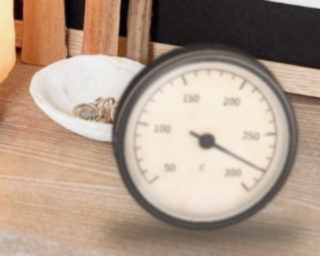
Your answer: **280** °C
